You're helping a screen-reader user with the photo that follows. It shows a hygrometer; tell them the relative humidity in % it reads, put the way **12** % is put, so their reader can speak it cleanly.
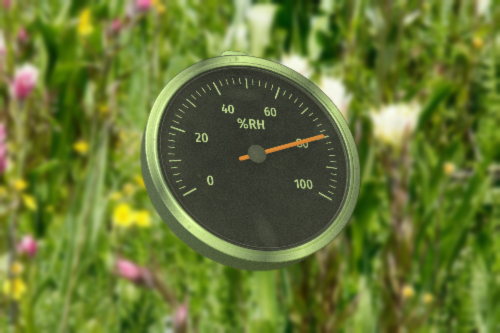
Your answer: **80** %
